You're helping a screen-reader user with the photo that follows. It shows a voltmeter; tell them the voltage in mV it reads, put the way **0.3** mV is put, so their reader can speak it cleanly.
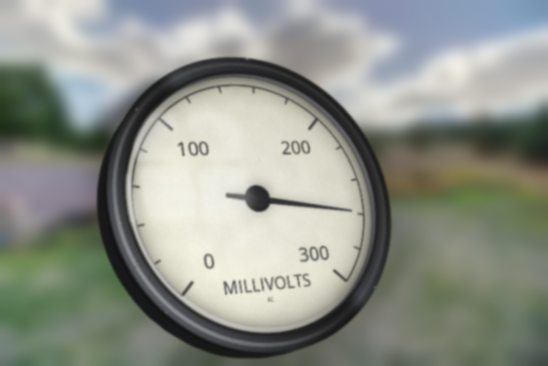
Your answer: **260** mV
